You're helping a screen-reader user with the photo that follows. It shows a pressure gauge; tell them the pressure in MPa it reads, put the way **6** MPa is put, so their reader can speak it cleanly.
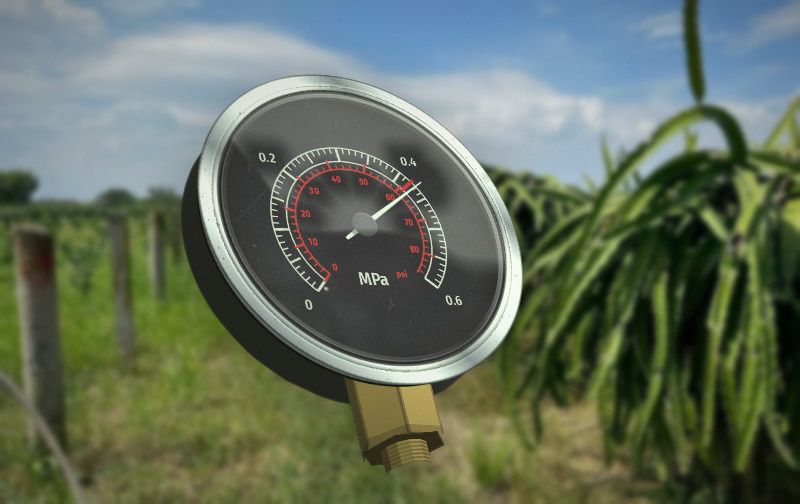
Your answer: **0.43** MPa
